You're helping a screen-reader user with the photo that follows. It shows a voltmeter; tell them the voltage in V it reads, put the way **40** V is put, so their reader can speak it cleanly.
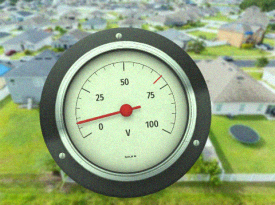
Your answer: **7.5** V
